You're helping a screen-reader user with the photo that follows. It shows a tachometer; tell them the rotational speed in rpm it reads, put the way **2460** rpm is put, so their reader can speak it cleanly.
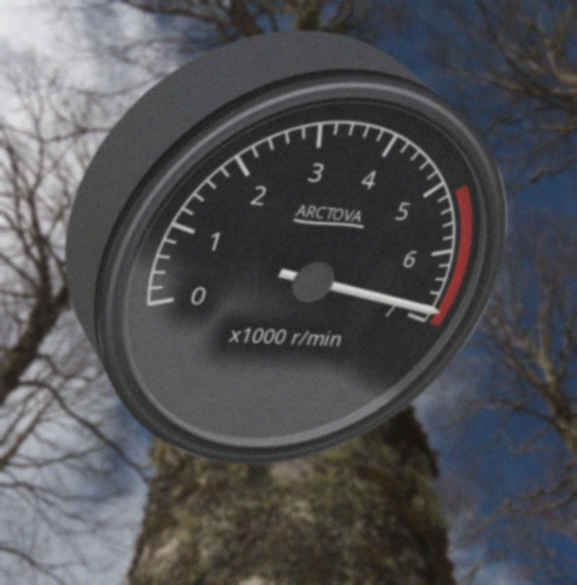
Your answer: **6800** rpm
